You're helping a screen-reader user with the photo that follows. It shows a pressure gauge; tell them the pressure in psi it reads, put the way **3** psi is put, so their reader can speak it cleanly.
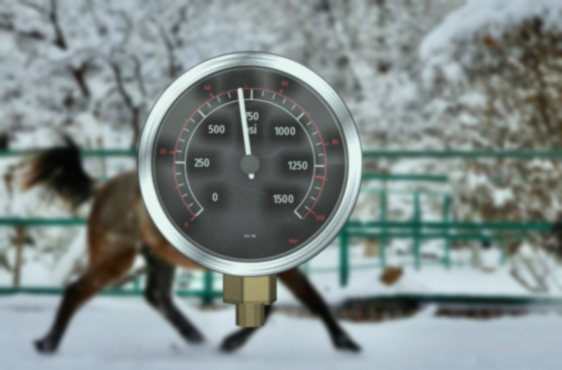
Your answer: **700** psi
